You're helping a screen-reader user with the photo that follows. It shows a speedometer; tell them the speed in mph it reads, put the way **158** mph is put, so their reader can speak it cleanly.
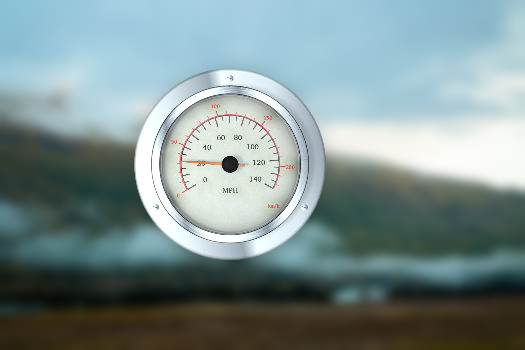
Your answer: **20** mph
